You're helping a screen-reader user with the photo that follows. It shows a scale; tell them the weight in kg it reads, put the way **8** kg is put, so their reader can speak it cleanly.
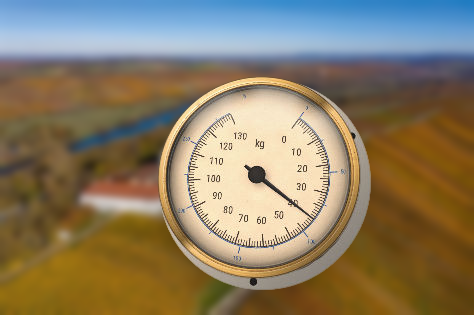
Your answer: **40** kg
